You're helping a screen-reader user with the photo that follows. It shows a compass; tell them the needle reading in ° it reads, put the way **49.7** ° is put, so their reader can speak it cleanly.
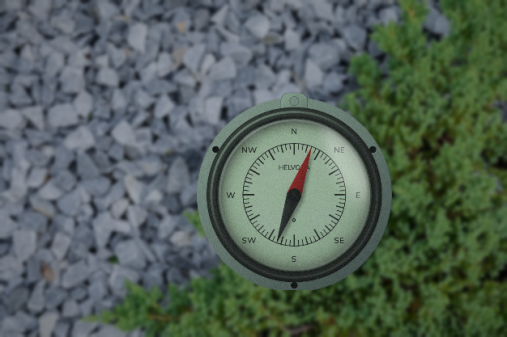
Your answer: **20** °
